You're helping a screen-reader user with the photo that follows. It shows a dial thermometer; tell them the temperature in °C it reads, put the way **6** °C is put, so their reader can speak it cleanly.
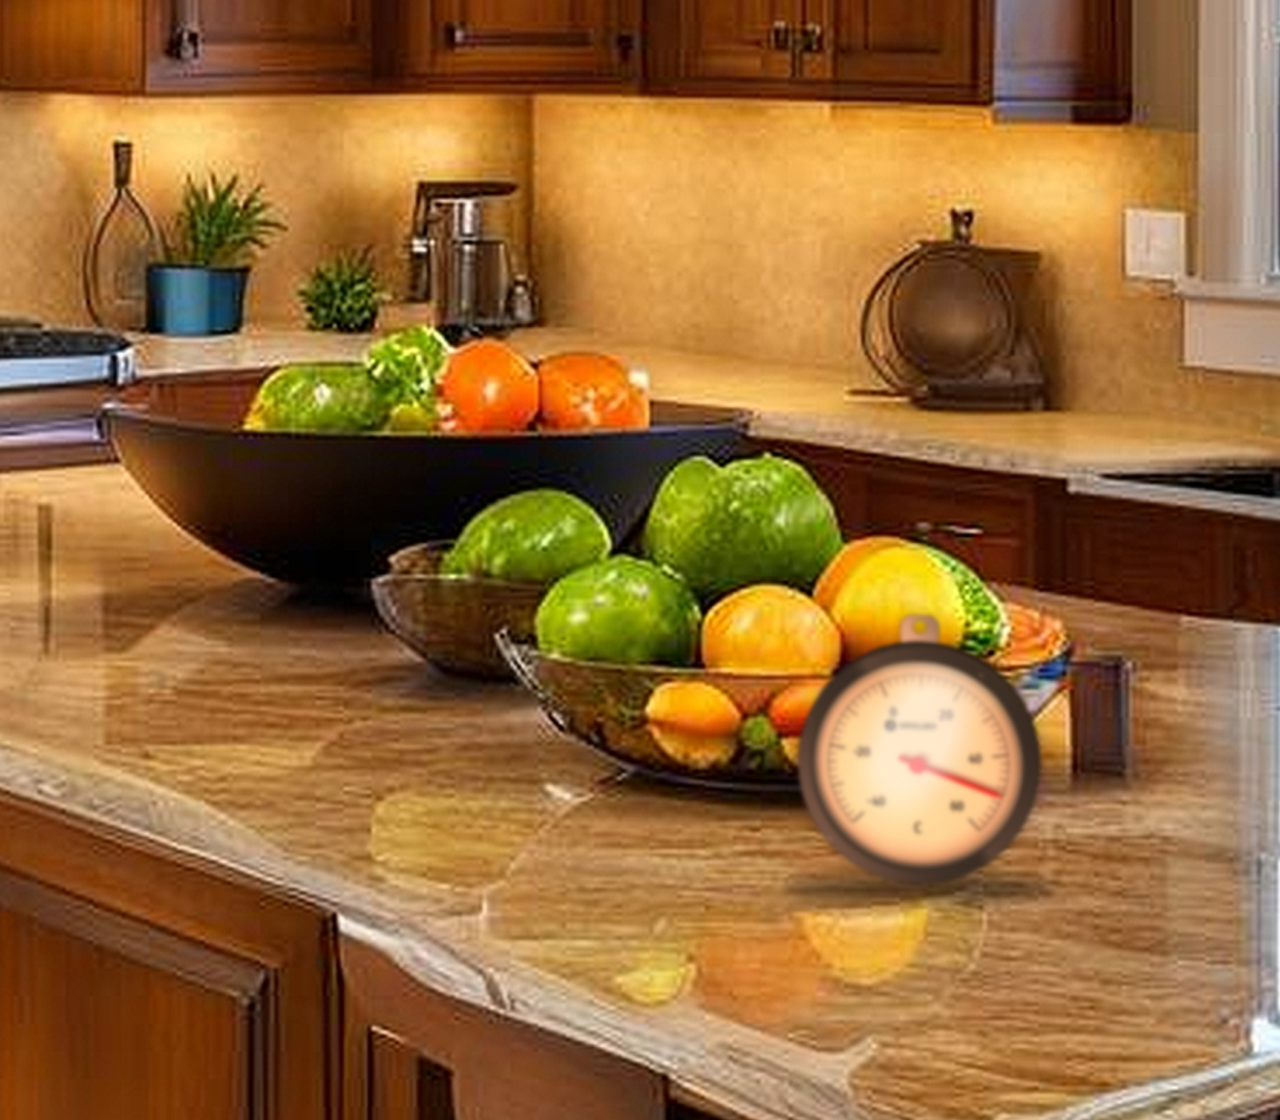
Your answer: **50** °C
